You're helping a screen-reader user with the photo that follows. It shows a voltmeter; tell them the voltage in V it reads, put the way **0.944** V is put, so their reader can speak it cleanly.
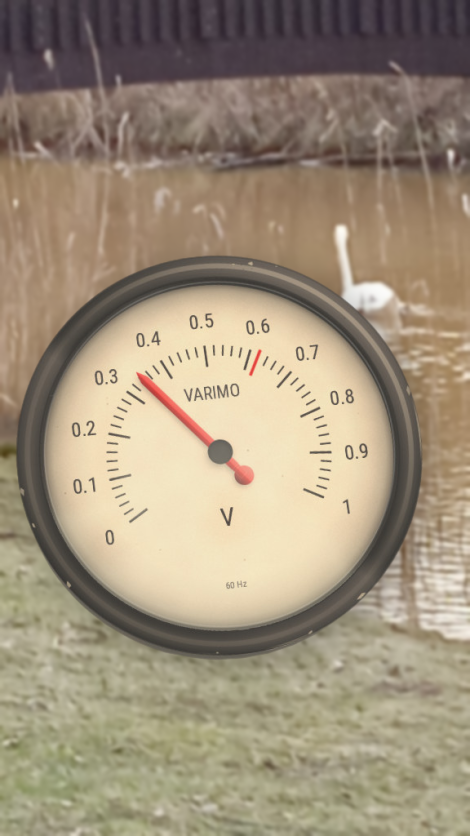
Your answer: **0.34** V
